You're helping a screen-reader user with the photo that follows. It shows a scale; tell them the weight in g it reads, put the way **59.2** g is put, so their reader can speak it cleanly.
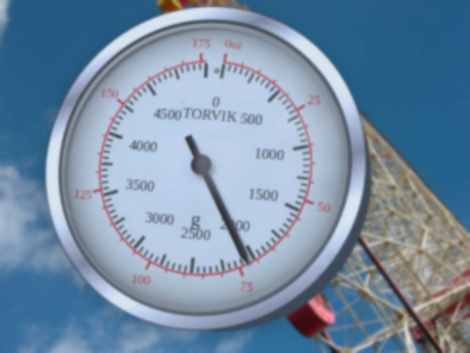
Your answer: **2050** g
